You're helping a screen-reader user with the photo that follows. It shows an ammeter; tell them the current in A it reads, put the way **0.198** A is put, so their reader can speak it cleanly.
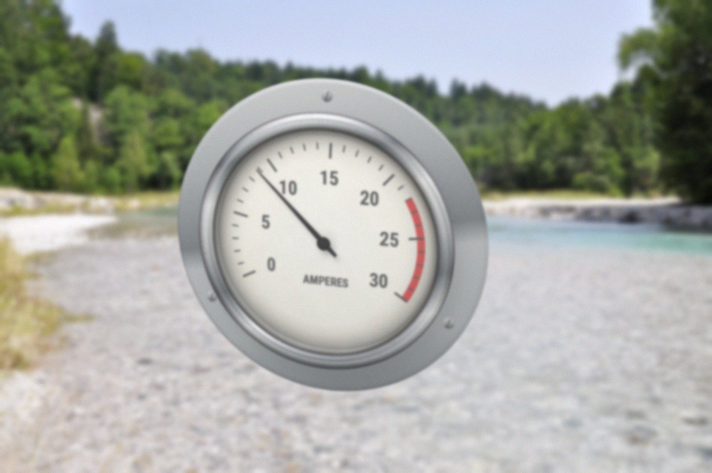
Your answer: **9** A
